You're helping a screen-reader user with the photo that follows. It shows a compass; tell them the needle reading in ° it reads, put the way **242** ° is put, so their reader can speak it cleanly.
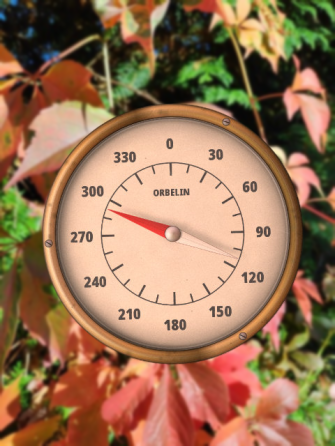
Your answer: **292.5** °
